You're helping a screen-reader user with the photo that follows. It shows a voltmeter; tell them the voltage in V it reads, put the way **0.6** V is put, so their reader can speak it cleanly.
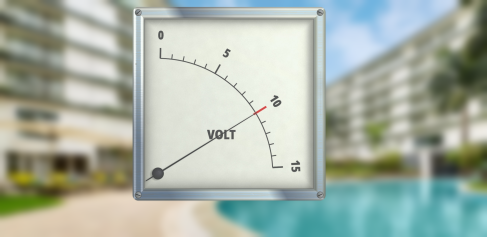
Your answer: **10** V
